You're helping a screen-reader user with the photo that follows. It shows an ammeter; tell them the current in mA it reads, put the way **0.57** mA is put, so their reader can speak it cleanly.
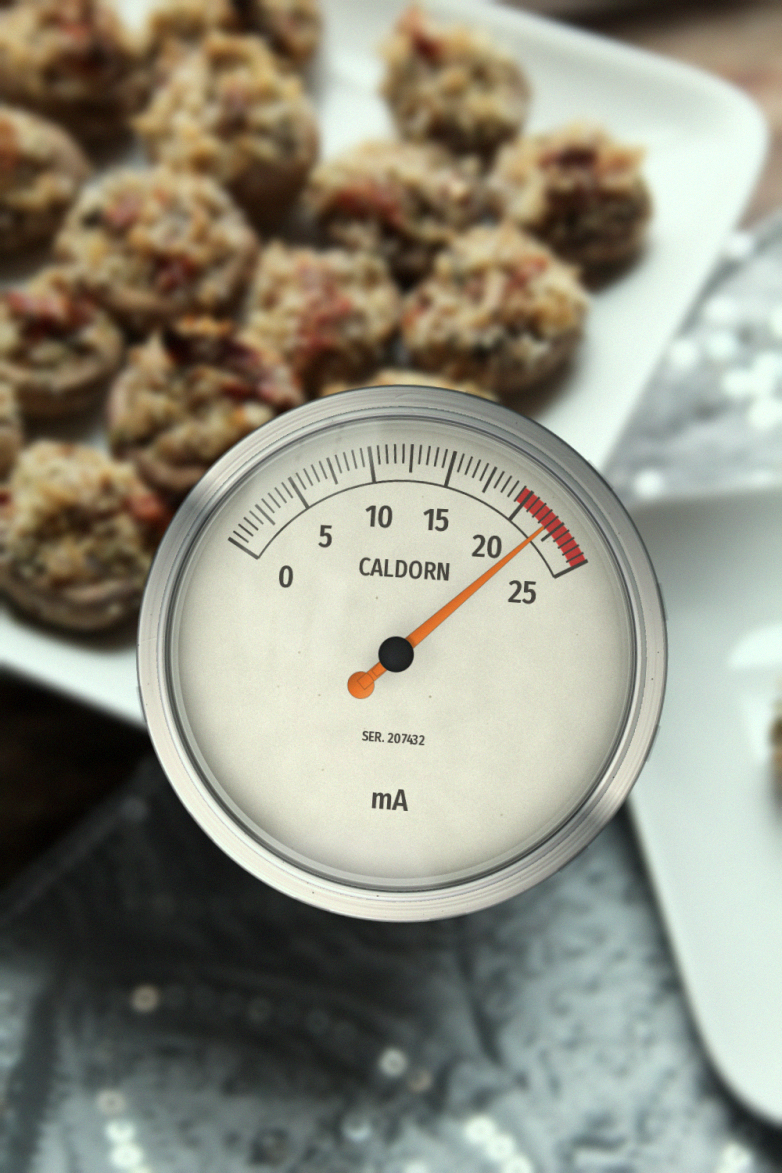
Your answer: **22** mA
